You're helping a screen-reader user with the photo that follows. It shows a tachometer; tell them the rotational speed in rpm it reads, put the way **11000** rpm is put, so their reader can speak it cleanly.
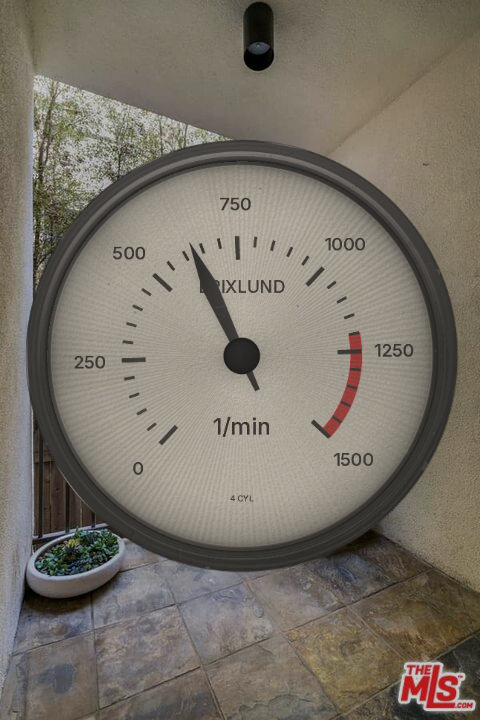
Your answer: **625** rpm
